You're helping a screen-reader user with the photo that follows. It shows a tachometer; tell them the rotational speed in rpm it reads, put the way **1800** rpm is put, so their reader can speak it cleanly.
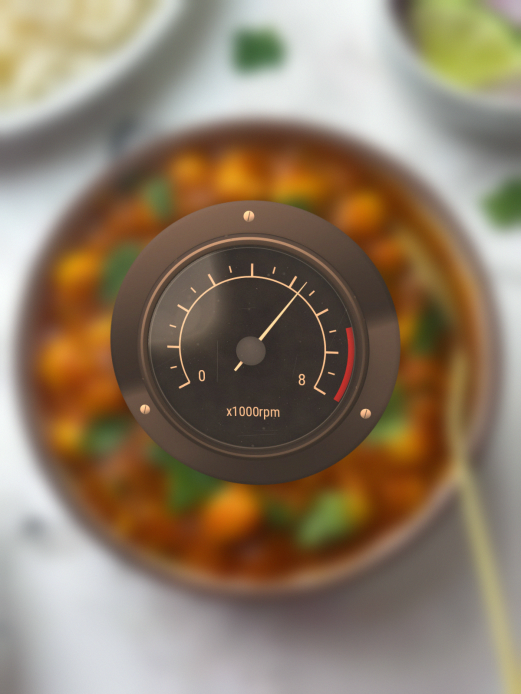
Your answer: **5250** rpm
